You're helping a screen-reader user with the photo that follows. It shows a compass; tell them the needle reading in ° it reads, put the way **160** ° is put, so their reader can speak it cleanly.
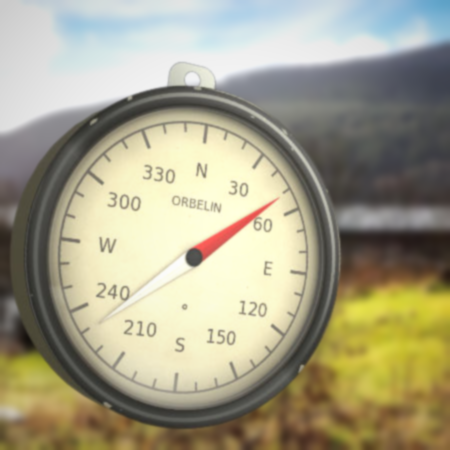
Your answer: **50** °
